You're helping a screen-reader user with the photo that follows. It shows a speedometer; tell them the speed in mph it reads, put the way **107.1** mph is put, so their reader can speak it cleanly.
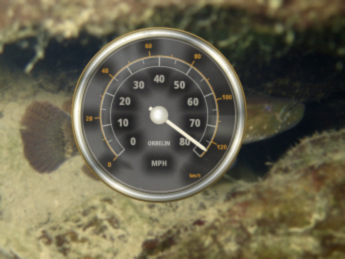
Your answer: **77.5** mph
